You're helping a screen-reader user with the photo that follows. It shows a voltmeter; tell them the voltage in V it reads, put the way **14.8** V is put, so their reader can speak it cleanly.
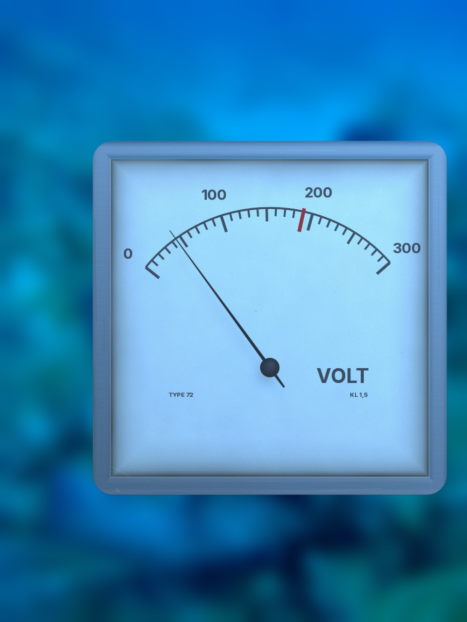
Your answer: **45** V
